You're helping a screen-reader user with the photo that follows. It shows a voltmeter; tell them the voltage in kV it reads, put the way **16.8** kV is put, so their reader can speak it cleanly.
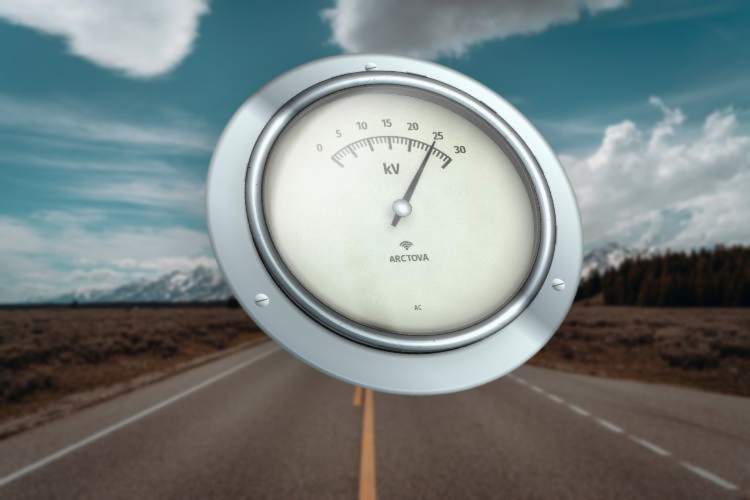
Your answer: **25** kV
